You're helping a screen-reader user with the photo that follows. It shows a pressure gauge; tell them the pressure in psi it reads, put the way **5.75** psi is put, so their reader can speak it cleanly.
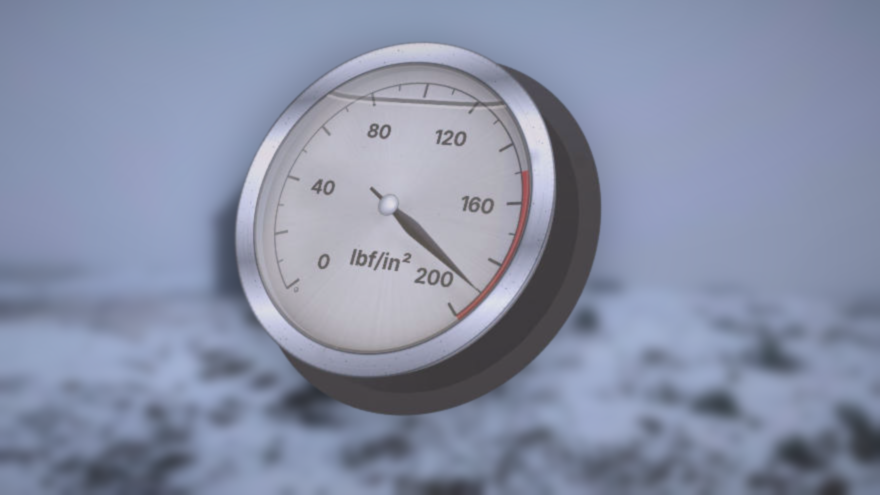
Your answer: **190** psi
